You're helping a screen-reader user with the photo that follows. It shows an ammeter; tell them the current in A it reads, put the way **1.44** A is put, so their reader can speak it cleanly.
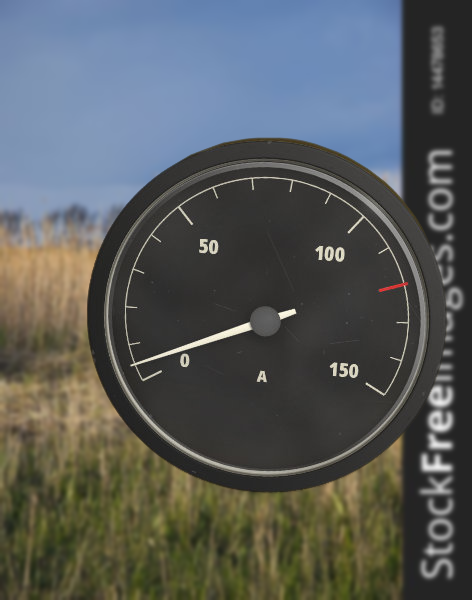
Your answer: **5** A
